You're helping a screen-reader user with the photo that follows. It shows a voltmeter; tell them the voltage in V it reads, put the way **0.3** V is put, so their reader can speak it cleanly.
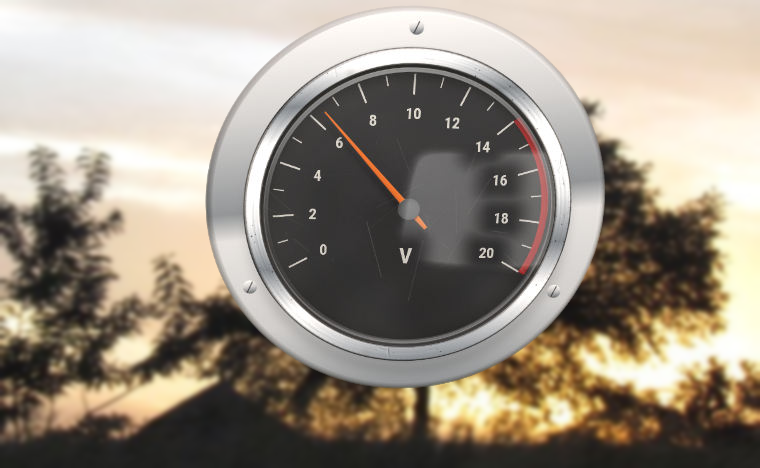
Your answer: **6.5** V
